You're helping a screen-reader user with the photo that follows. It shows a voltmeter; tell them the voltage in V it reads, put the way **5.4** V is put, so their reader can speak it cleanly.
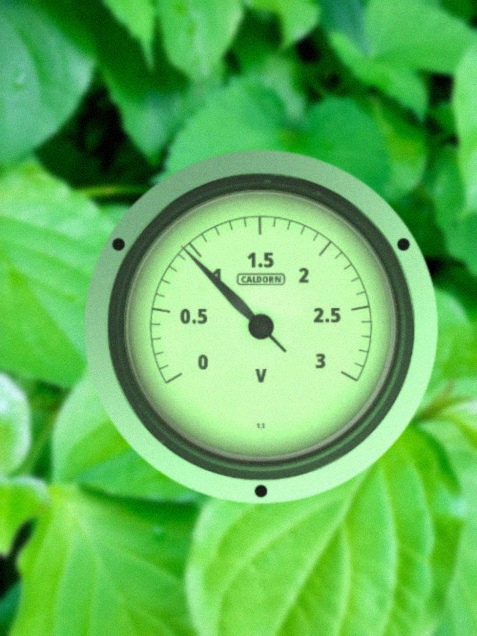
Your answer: **0.95** V
